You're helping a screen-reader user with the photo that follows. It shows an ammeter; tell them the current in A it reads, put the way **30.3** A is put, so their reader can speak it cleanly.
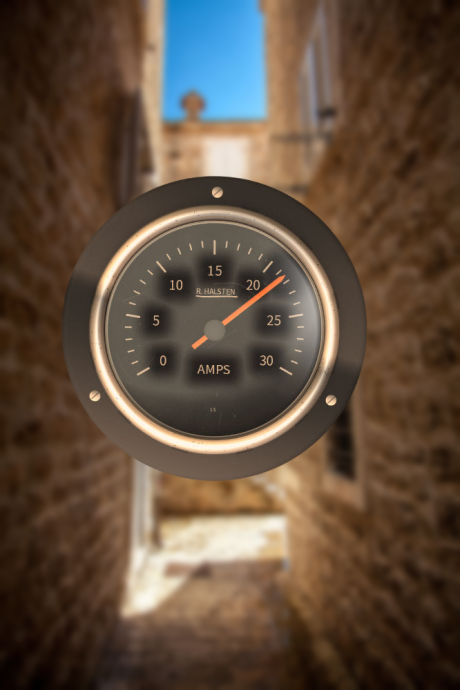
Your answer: **21.5** A
